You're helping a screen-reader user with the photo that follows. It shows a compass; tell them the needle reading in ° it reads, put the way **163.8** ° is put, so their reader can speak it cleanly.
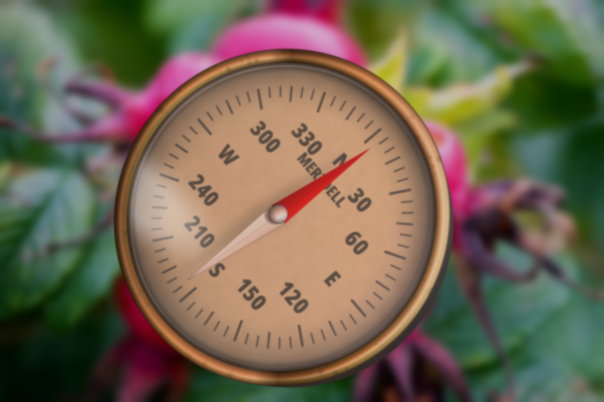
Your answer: **5** °
